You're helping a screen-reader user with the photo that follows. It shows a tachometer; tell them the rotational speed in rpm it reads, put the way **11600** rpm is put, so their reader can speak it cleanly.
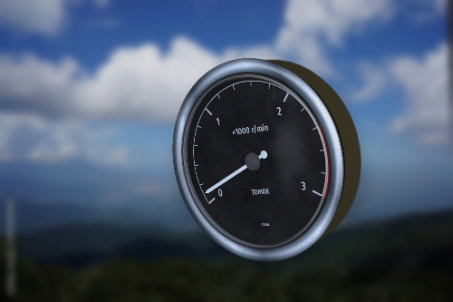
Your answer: **100** rpm
